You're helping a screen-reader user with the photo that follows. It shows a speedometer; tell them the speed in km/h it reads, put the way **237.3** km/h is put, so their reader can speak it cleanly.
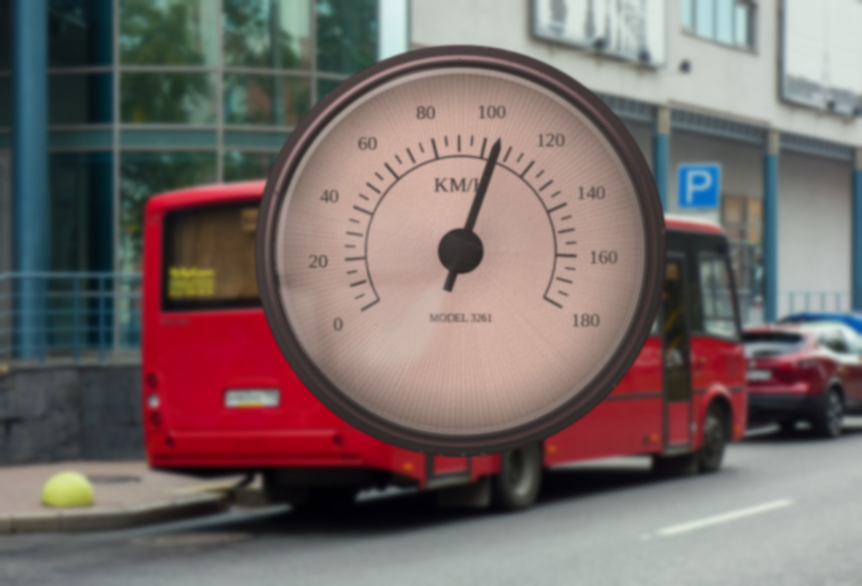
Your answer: **105** km/h
